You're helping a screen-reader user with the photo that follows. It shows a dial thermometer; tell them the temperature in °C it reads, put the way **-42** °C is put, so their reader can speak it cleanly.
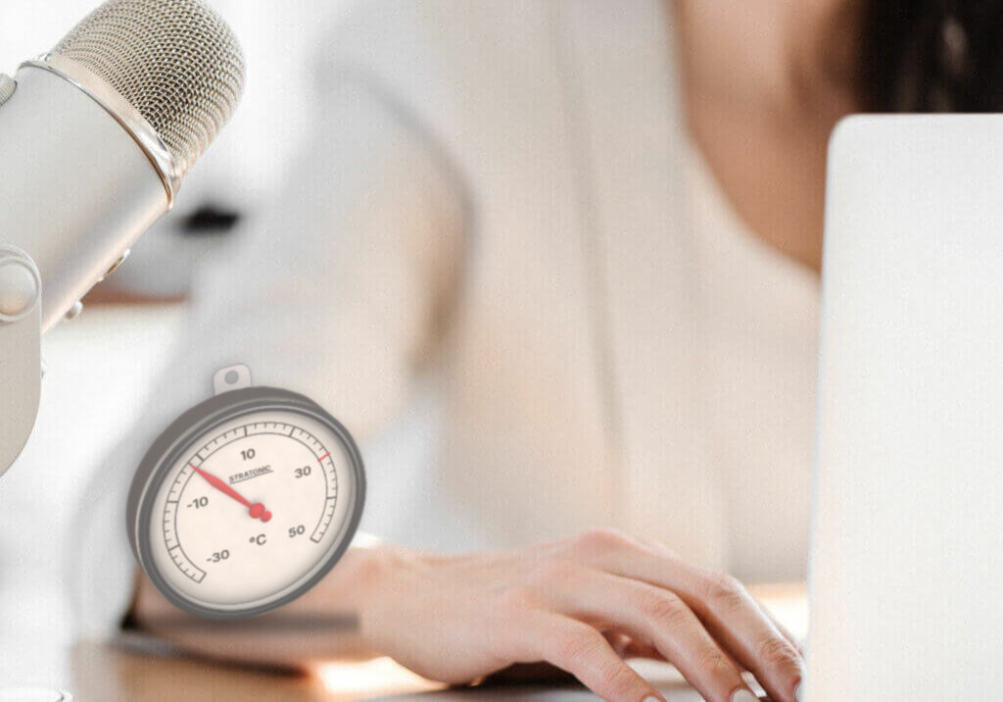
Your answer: **-2** °C
